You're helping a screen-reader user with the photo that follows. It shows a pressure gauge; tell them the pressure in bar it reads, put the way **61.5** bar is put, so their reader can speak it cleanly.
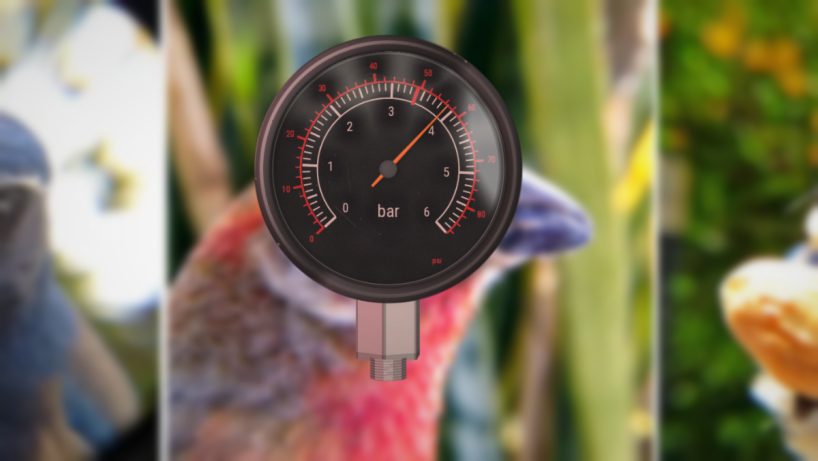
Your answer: **3.9** bar
